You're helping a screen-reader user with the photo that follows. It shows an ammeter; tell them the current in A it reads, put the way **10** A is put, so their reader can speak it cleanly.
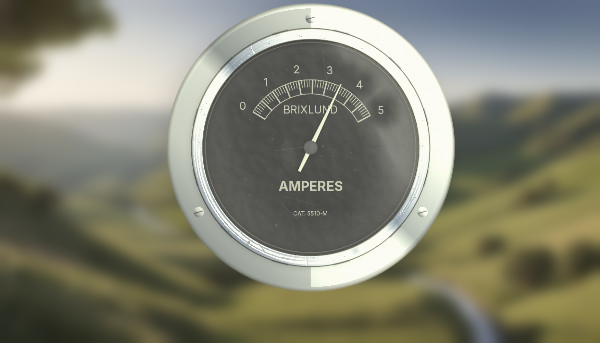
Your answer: **3.5** A
